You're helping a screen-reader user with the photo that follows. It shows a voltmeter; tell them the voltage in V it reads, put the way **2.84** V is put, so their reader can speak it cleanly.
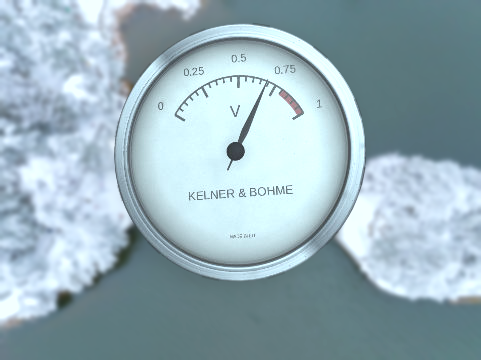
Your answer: **0.7** V
